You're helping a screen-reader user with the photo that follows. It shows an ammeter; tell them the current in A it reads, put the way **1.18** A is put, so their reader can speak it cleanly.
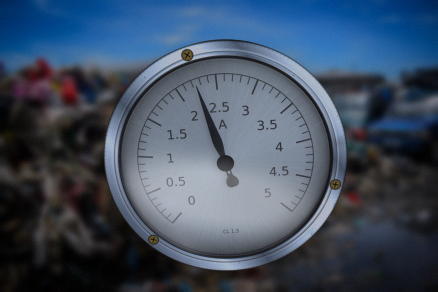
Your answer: **2.25** A
